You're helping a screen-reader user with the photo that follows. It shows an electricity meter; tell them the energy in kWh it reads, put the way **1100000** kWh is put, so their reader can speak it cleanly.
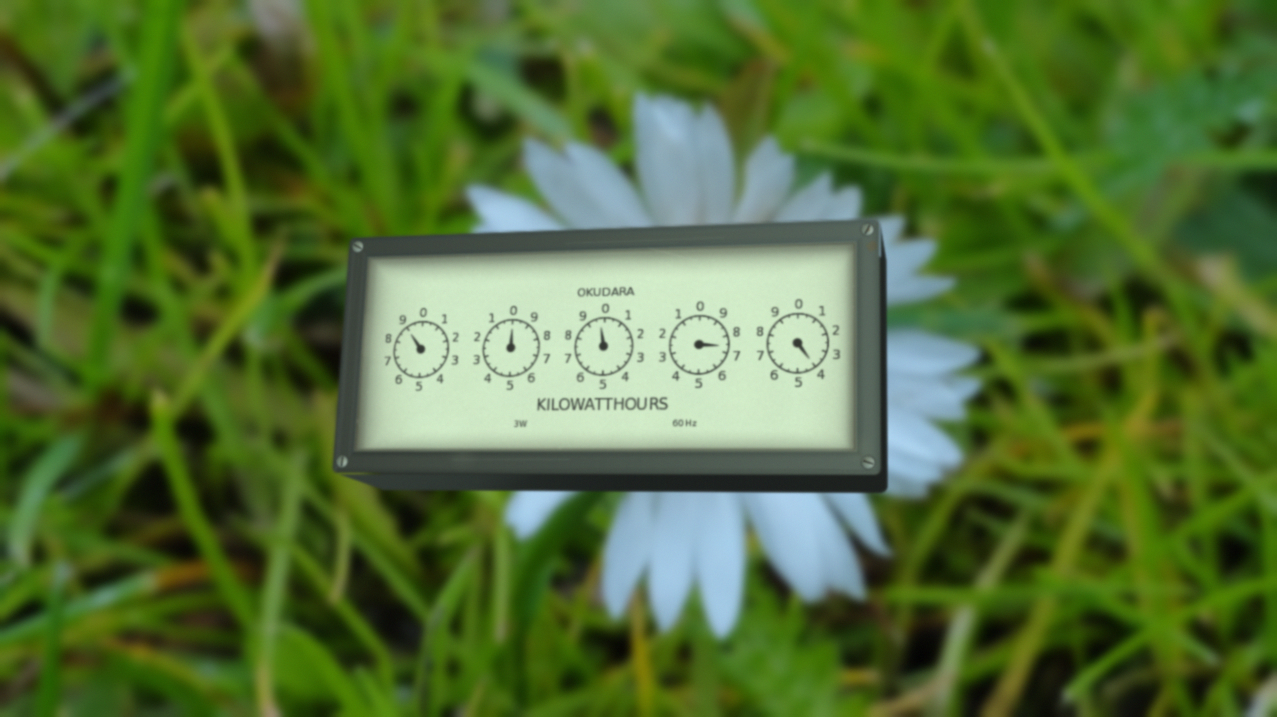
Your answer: **89974** kWh
